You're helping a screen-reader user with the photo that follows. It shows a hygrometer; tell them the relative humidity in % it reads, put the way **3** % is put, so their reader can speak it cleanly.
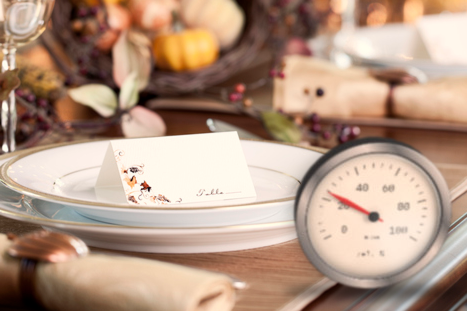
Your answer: **24** %
